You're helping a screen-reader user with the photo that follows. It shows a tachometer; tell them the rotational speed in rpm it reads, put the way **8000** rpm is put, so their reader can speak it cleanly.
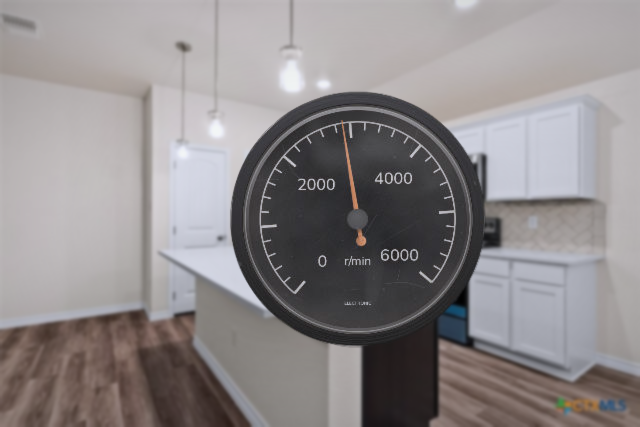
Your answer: **2900** rpm
